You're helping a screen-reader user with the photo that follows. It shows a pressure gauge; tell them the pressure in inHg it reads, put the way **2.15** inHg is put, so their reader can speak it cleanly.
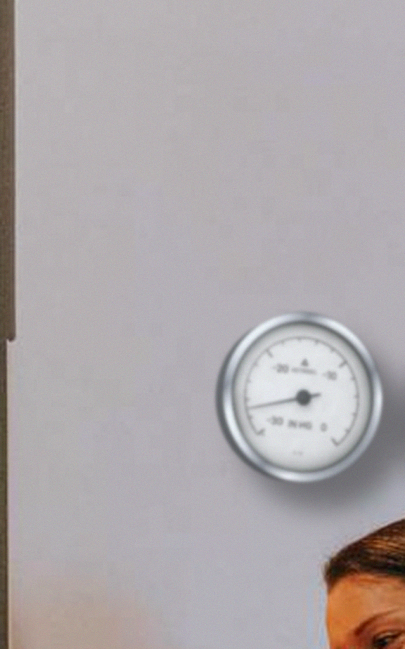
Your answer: **-27** inHg
